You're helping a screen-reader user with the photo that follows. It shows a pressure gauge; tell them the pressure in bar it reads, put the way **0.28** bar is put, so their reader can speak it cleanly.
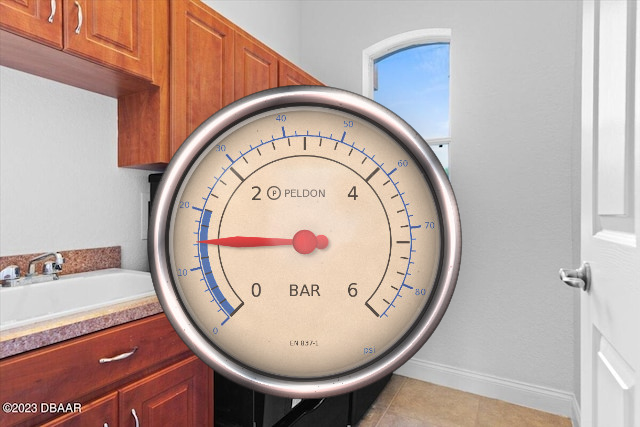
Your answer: **1** bar
